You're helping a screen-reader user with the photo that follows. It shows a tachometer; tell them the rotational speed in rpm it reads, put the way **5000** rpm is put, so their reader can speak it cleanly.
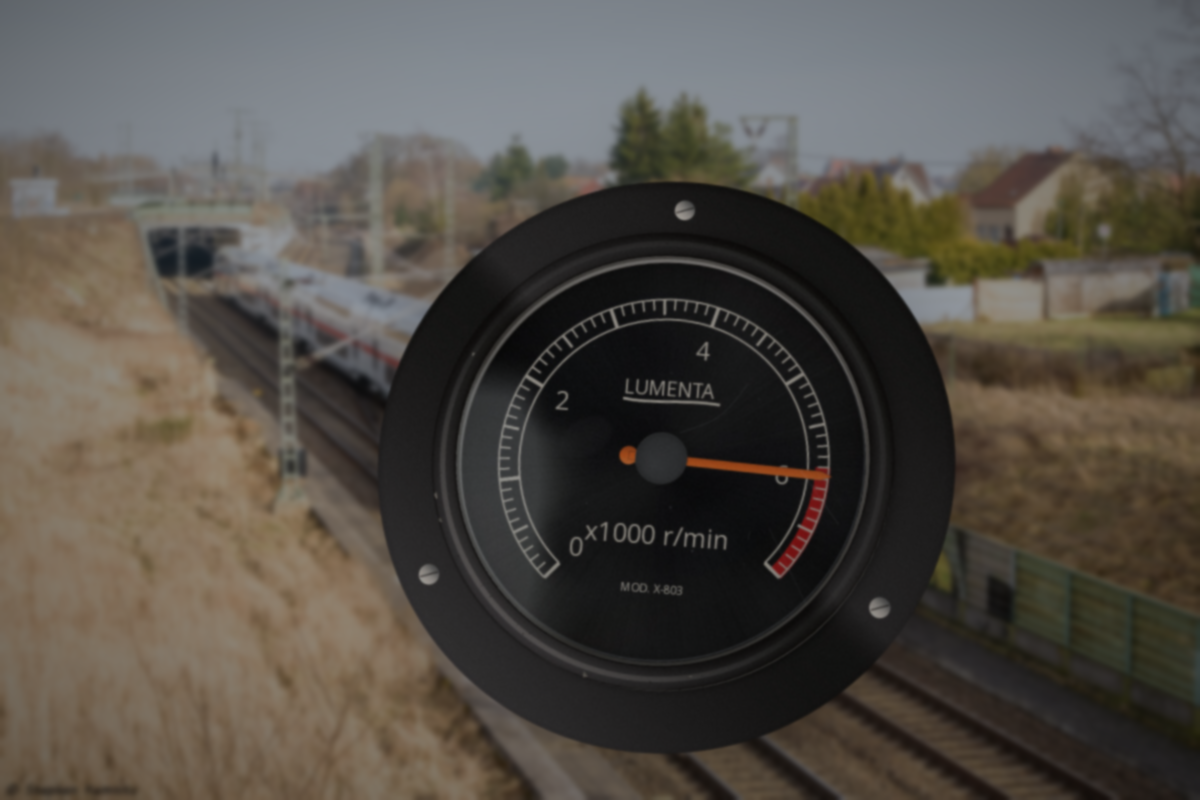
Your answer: **6000** rpm
